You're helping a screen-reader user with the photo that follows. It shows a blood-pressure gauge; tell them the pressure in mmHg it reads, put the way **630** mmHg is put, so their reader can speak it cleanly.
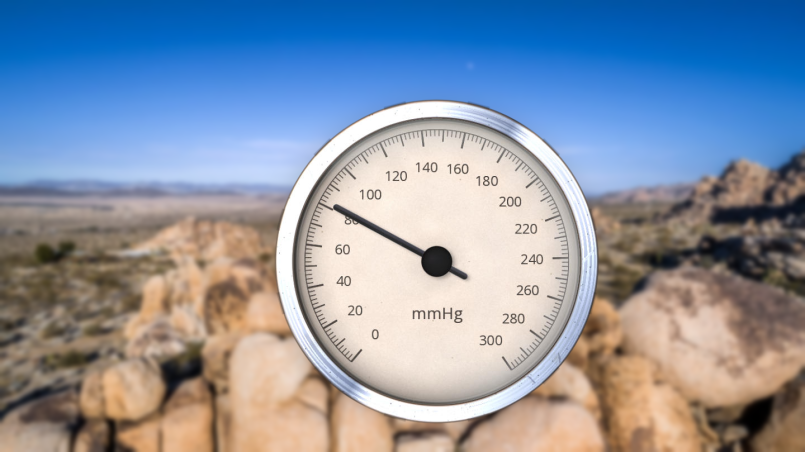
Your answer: **82** mmHg
